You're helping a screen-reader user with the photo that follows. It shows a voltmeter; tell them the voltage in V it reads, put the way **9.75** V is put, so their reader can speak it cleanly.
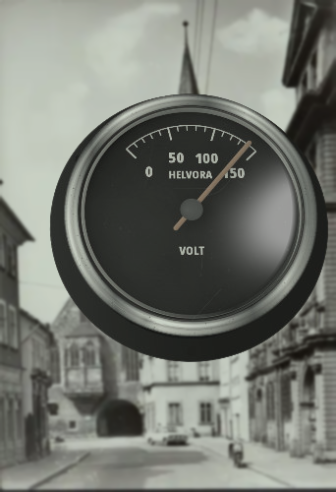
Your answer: **140** V
